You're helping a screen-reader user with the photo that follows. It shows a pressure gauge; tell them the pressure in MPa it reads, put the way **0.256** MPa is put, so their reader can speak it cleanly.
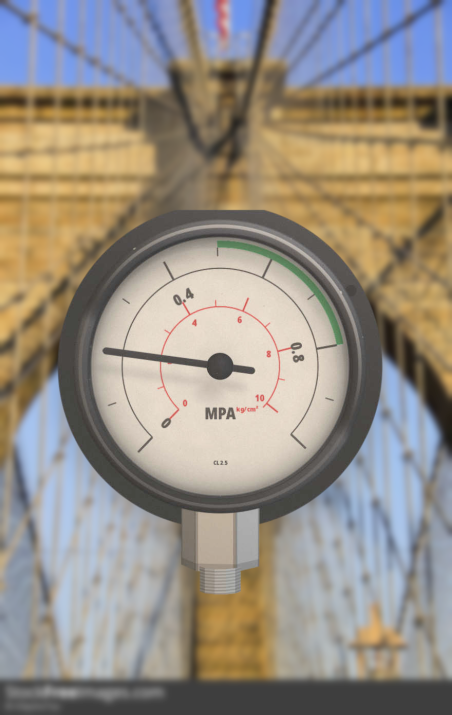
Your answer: **0.2** MPa
